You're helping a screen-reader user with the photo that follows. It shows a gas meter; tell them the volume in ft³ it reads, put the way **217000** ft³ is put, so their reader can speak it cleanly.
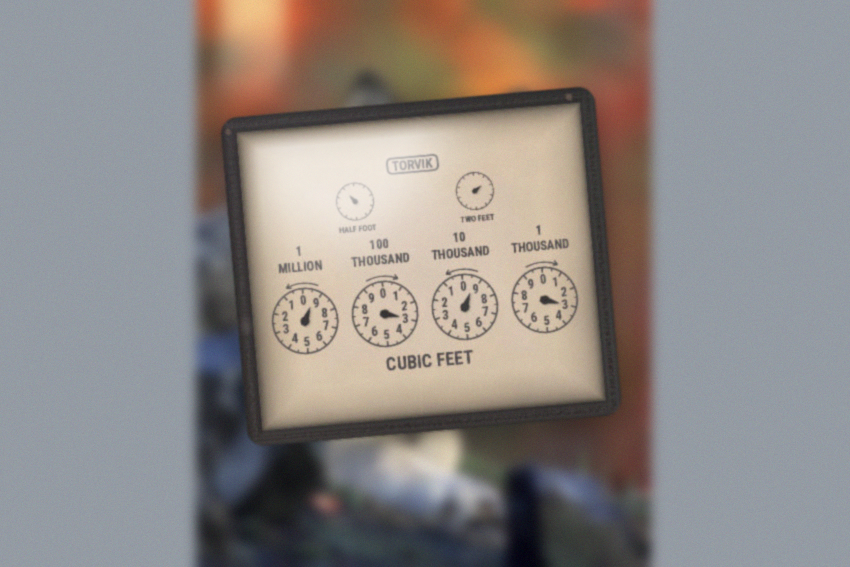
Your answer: **929300** ft³
